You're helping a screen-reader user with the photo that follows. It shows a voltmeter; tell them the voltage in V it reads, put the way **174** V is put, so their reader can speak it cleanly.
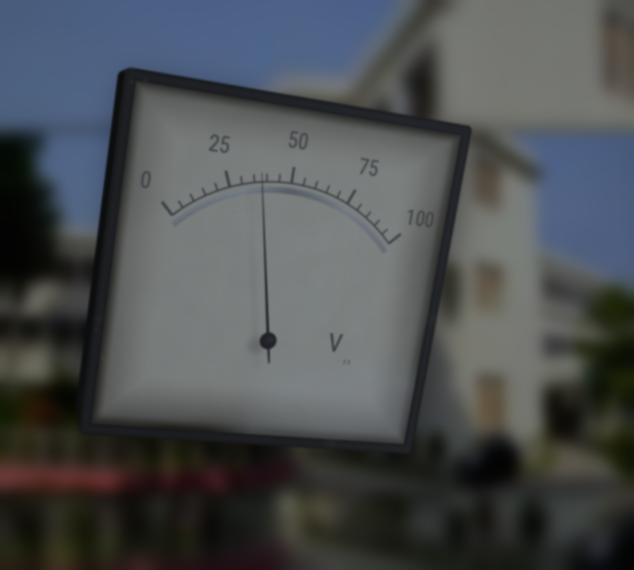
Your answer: **37.5** V
